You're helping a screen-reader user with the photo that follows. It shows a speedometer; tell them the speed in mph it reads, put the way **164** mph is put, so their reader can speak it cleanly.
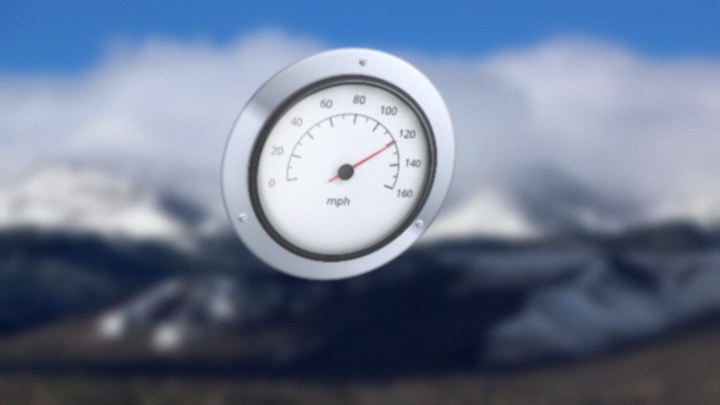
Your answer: **120** mph
